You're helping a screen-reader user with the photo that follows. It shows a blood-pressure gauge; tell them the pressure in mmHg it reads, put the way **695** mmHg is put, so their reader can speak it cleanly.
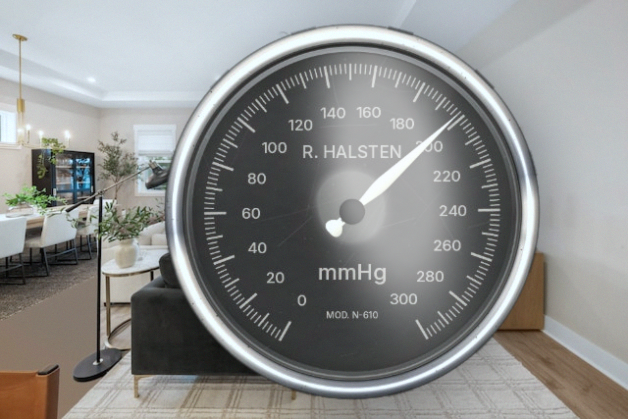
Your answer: **198** mmHg
